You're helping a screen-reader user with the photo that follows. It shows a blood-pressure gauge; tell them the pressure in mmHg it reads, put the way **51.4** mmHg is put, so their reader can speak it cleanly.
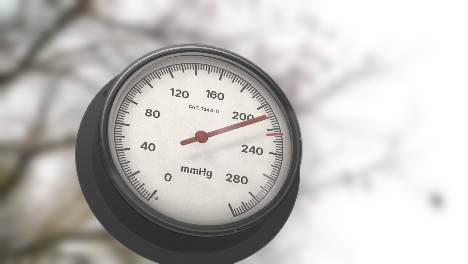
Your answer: **210** mmHg
